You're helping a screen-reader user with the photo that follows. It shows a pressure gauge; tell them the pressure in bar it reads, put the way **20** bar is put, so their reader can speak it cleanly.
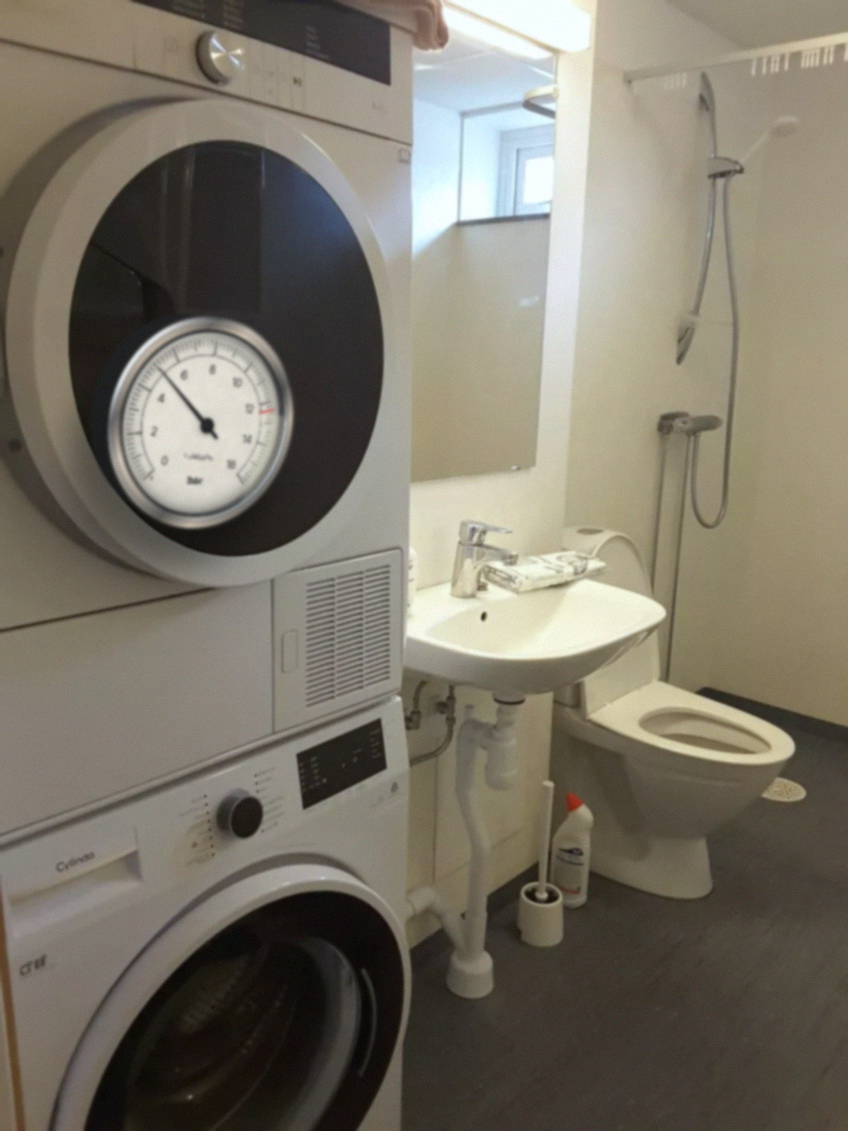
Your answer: **5** bar
